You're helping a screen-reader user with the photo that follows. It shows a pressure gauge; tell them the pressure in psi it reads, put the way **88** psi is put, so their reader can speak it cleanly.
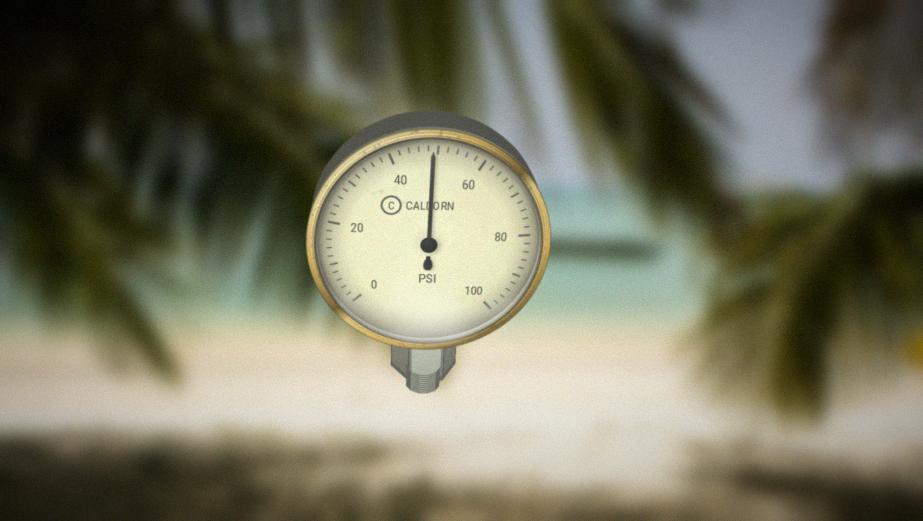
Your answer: **49** psi
